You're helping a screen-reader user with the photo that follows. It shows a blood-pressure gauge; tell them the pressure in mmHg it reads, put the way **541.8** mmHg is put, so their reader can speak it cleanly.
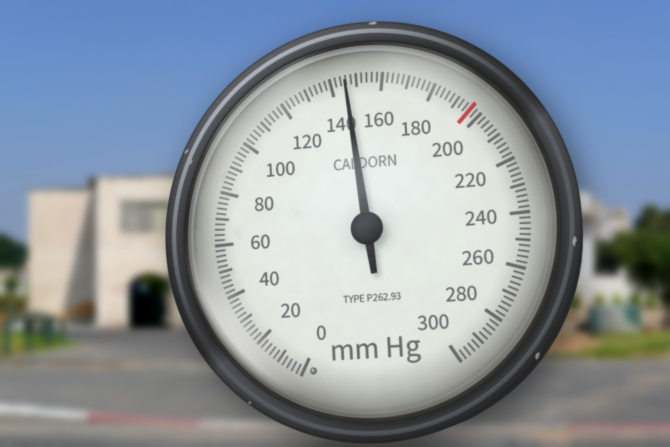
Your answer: **146** mmHg
